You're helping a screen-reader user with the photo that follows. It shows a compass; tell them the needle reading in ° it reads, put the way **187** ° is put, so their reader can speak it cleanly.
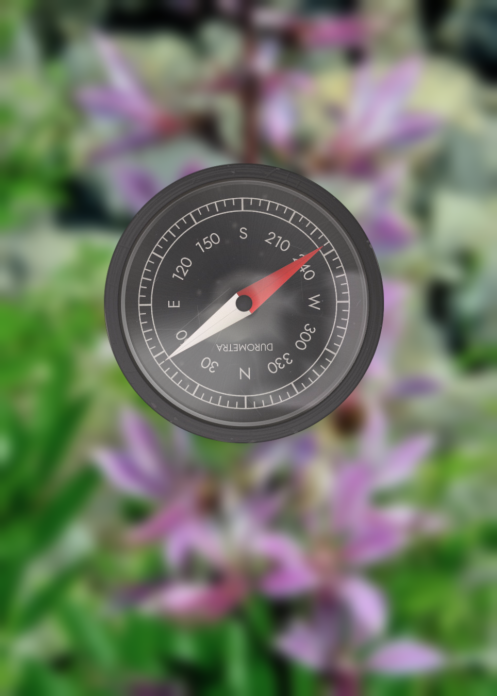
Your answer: **235** °
